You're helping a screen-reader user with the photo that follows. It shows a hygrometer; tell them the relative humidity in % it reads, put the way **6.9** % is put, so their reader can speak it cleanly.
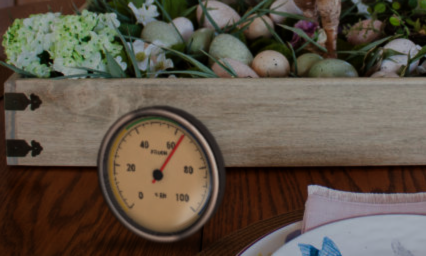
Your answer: **64** %
